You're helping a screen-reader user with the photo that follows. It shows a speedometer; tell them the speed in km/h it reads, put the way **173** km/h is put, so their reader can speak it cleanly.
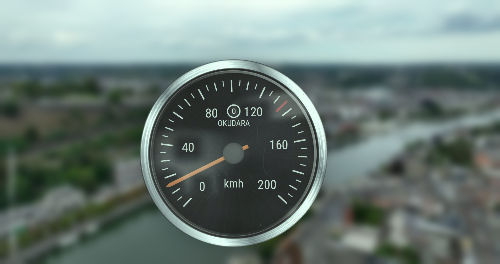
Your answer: **15** km/h
